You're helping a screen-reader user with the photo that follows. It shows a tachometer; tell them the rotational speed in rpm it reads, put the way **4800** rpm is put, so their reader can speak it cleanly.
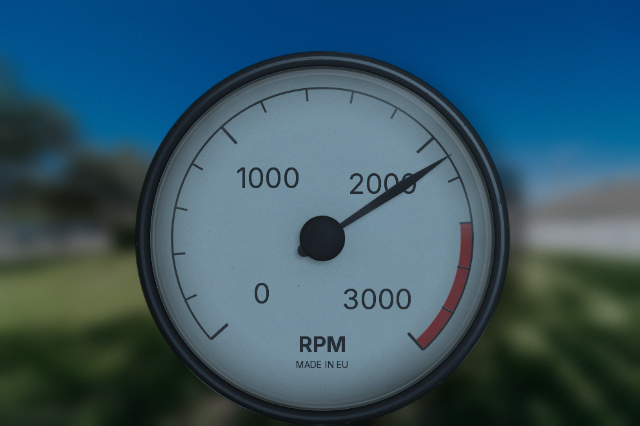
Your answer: **2100** rpm
